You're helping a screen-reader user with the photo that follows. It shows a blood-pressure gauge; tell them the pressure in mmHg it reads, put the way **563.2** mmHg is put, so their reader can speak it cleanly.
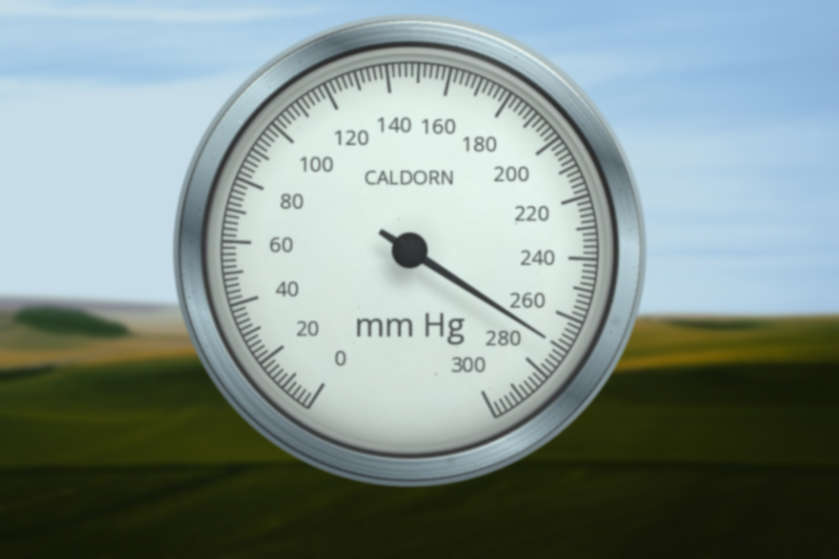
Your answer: **270** mmHg
